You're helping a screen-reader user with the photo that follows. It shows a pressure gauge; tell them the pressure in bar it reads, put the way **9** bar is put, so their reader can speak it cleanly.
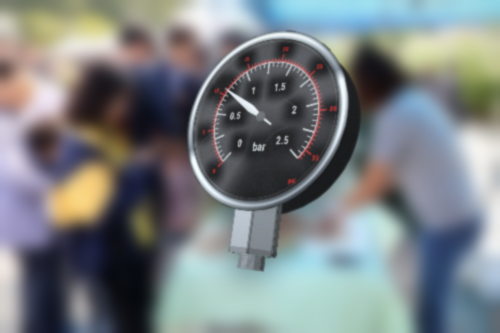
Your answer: **0.75** bar
